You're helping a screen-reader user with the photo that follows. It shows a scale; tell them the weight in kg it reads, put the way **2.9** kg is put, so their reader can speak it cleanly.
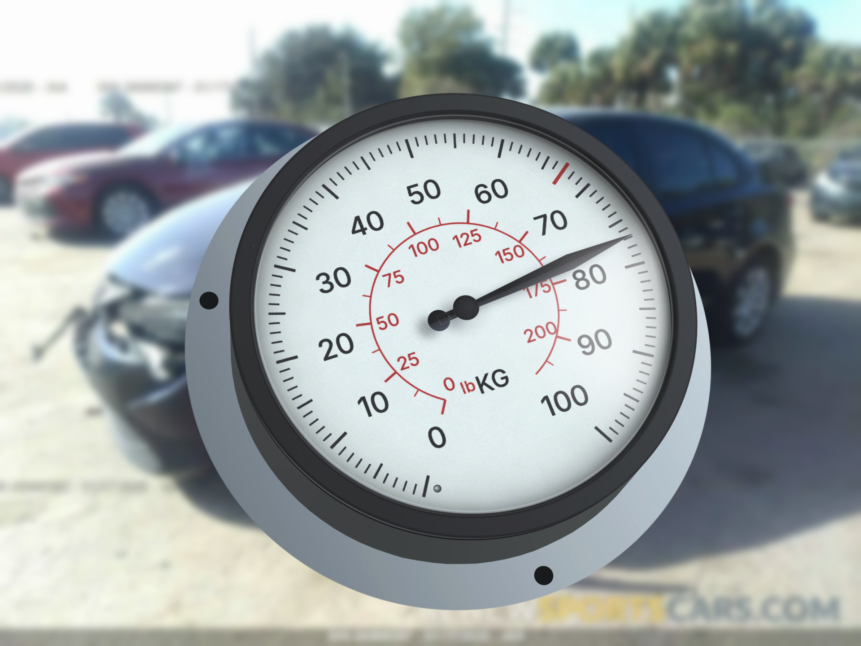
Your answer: **77** kg
